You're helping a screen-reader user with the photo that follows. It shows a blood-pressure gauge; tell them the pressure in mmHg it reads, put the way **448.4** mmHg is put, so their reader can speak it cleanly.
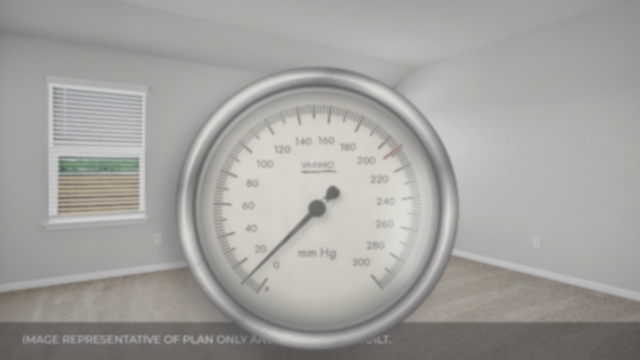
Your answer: **10** mmHg
